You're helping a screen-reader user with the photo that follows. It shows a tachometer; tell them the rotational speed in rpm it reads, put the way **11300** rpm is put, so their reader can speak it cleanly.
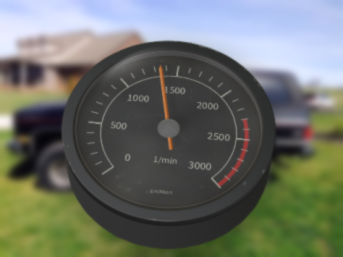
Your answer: **1350** rpm
